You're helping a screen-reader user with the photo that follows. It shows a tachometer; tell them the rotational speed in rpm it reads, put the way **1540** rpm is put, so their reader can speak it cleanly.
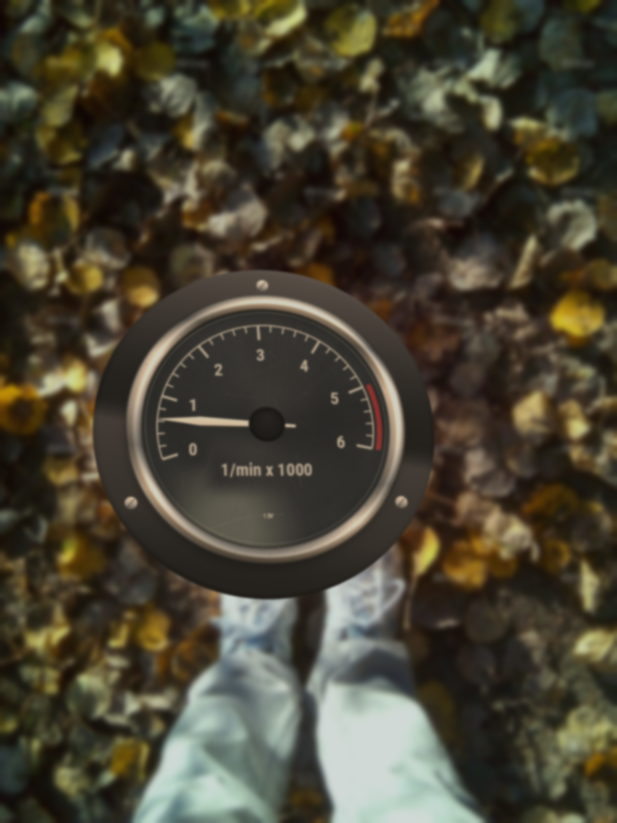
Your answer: **600** rpm
